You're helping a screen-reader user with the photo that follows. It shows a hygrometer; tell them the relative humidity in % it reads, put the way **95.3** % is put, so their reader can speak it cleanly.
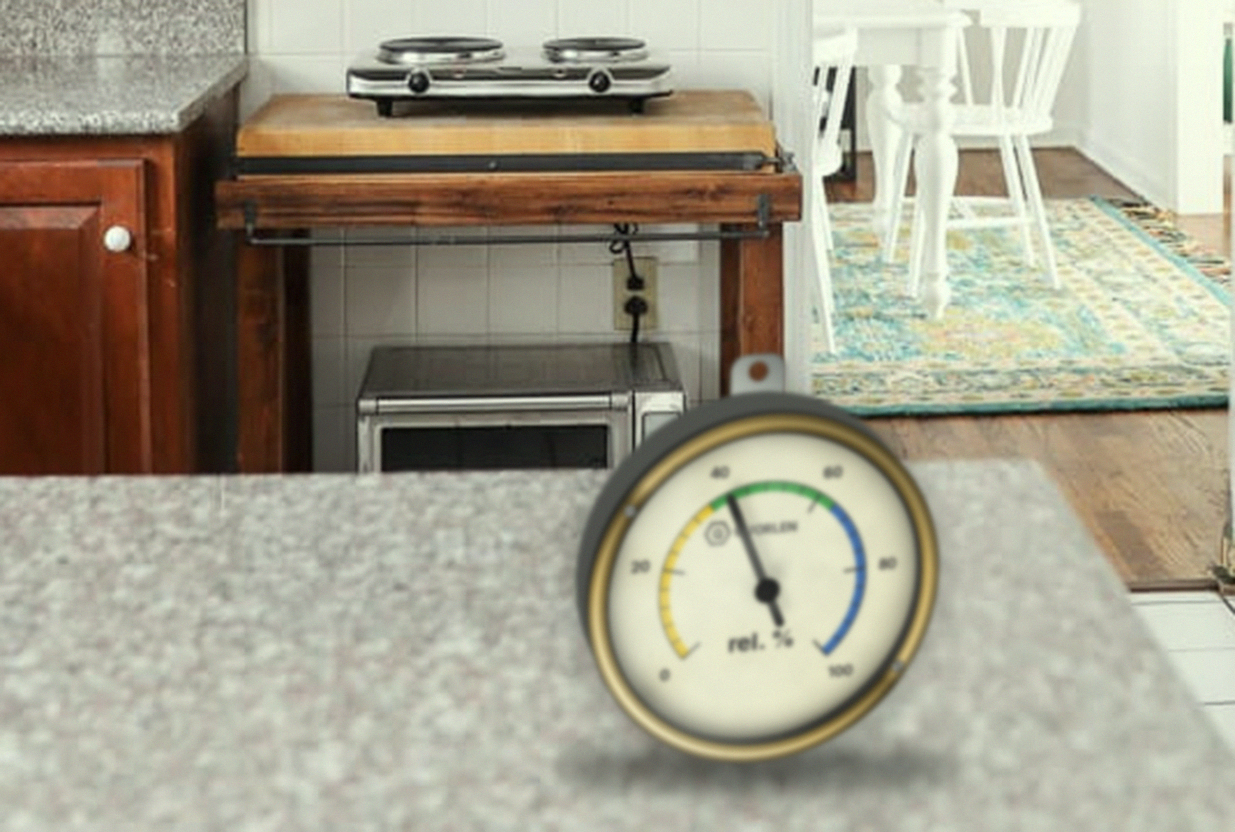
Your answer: **40** %
